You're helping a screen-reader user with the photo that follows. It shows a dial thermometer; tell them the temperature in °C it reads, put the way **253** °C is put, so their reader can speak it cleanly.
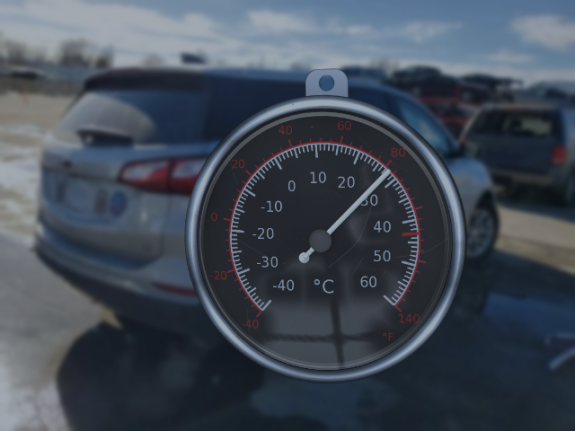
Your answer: **28** °C
